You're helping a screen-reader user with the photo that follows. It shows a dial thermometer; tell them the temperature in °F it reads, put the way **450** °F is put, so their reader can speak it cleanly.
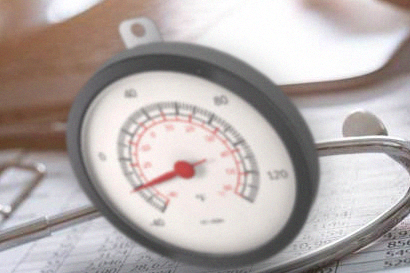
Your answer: **-20** °F
